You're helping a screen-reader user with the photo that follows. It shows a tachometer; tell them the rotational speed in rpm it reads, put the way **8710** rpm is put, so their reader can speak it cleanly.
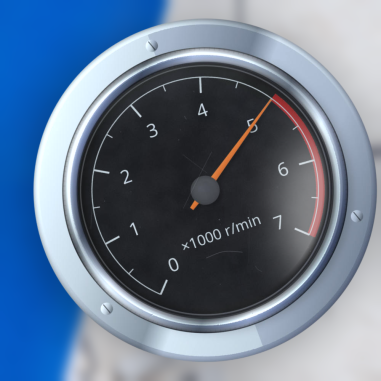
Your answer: **5000** rpm
